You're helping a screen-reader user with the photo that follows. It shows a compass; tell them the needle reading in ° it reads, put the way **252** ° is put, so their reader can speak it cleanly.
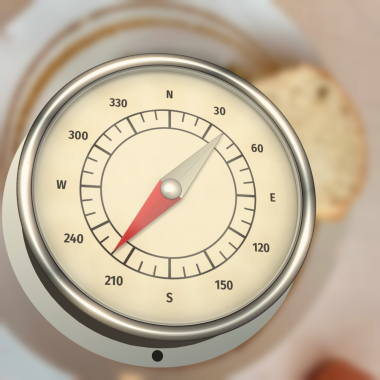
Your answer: **220** °
